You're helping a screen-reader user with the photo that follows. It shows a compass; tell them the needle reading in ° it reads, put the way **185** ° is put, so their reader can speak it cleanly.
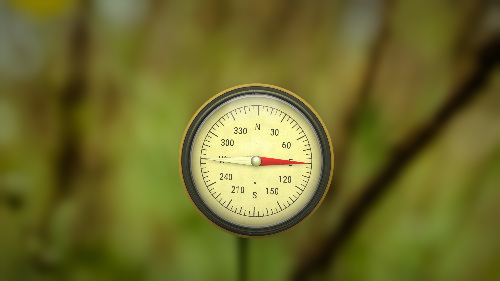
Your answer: **90** °
